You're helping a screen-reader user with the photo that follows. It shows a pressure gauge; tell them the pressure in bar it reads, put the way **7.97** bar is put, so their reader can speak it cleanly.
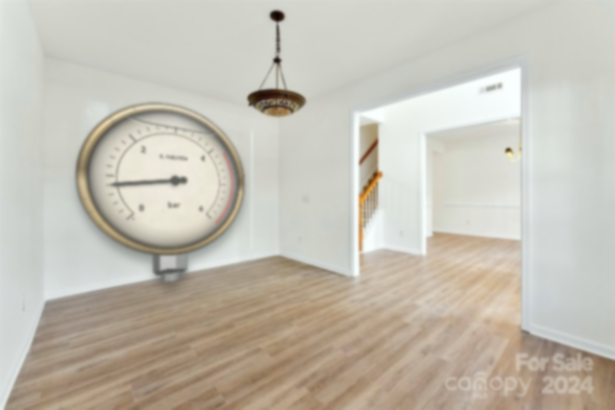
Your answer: **0.8** bar
